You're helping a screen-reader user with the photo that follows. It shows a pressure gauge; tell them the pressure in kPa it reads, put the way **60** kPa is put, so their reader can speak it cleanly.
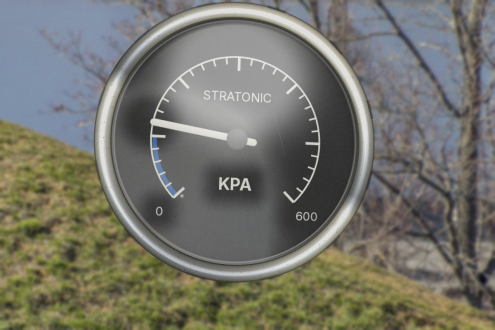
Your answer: **120** kPa
